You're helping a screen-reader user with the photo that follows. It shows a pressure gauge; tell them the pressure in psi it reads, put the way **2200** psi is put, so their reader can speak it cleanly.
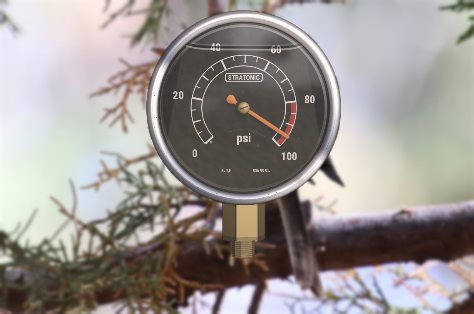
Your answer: **95** psi
